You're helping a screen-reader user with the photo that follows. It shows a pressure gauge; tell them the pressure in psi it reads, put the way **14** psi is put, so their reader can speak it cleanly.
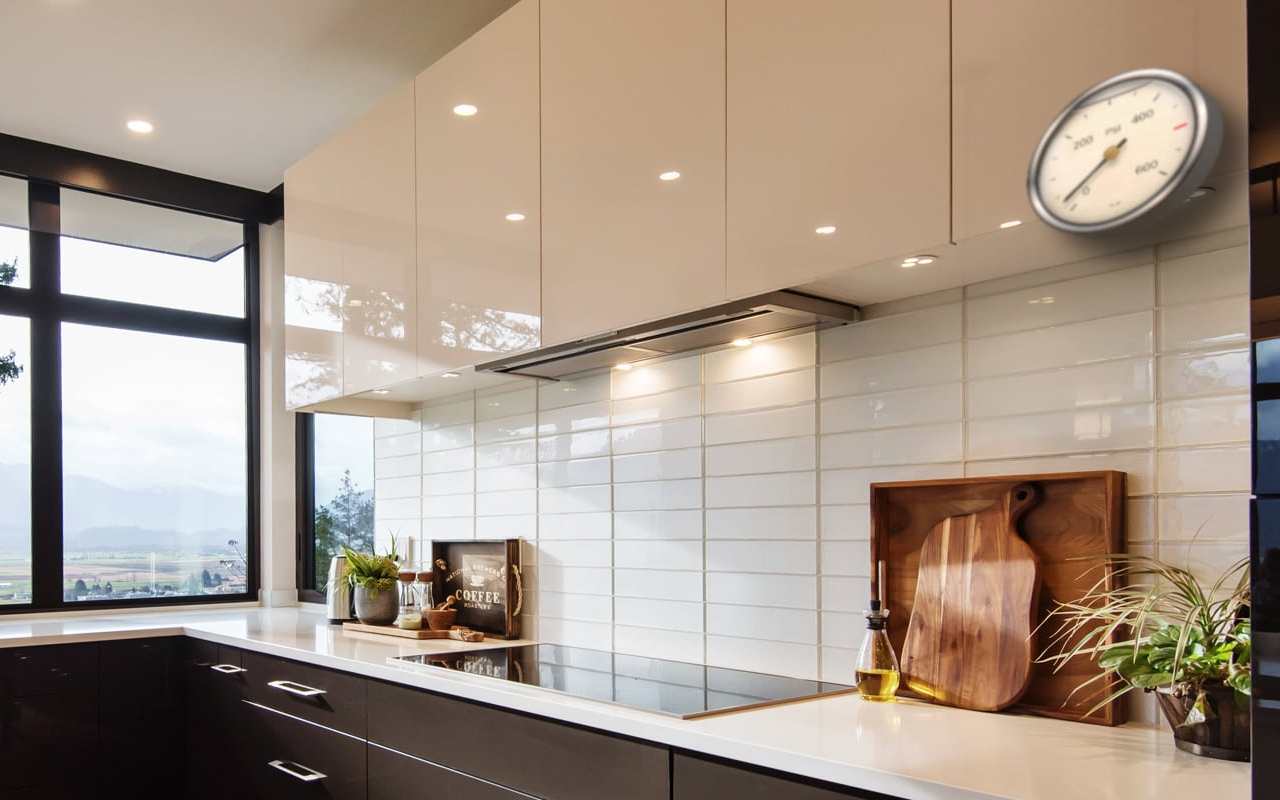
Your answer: **25** psi
